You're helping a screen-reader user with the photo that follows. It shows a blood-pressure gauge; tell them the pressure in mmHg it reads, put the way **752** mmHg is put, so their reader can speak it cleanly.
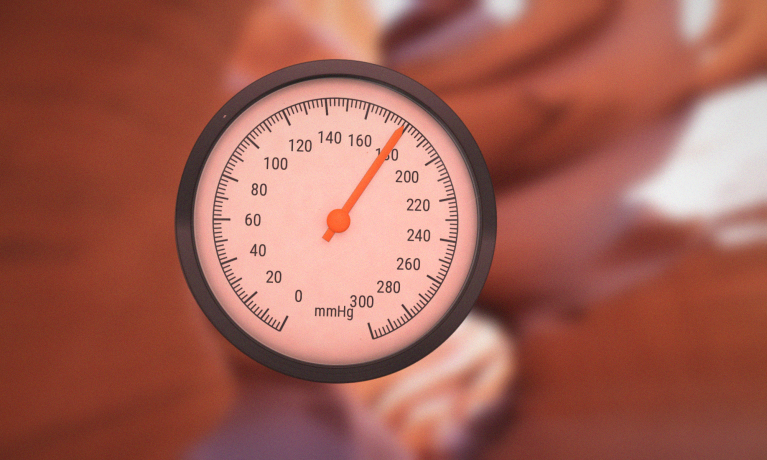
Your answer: **178** mmHg
